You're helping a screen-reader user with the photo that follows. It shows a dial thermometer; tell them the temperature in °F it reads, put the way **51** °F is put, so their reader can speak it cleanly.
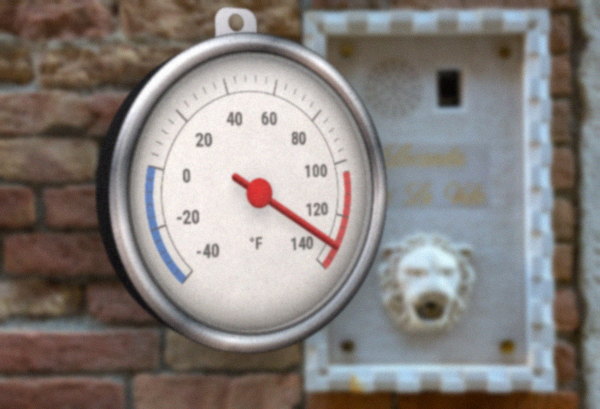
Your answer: **132** °F
